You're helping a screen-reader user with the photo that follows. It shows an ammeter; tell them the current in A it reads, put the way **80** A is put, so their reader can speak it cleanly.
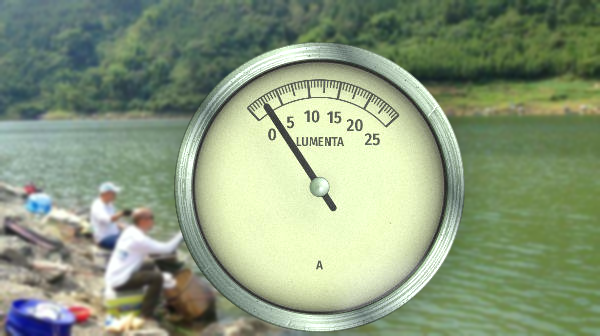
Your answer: **2.5** A
